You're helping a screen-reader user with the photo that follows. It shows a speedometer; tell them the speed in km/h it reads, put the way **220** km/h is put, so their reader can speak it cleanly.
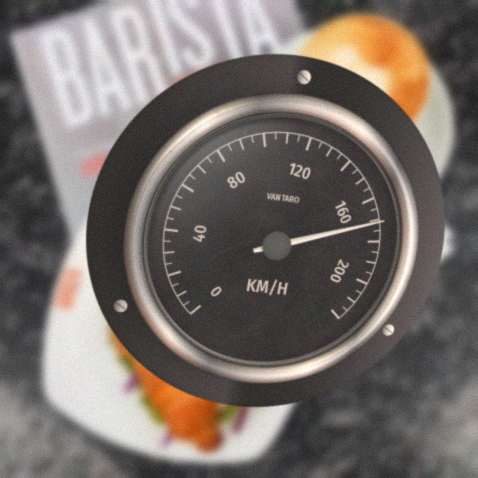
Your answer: **170** km/h
